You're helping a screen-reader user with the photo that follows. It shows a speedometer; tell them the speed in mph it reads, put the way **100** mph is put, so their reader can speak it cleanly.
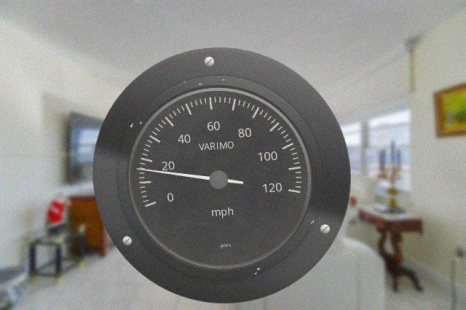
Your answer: **16** mph
